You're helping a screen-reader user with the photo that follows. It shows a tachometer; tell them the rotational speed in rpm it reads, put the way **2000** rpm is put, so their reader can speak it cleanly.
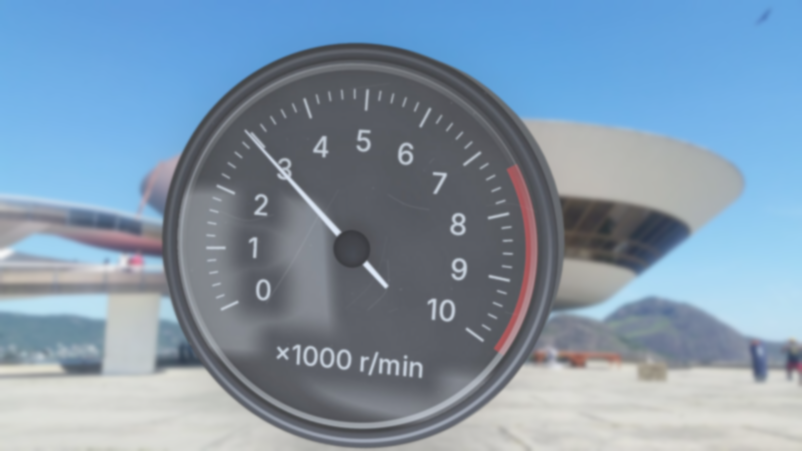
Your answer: **3000** rpm
